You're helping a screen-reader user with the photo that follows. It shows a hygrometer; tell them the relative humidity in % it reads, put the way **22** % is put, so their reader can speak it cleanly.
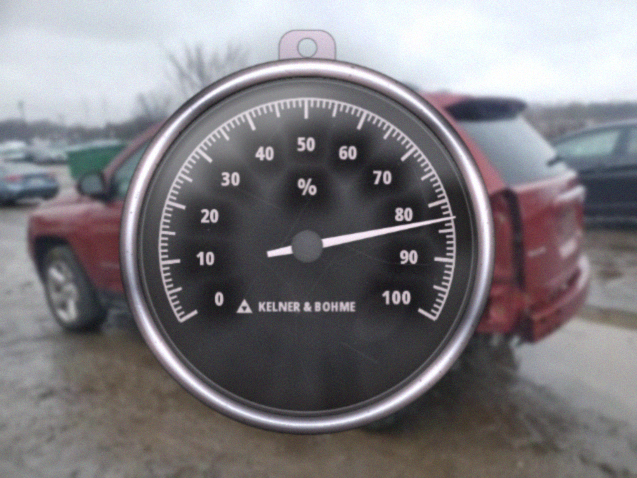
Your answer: **83** %
